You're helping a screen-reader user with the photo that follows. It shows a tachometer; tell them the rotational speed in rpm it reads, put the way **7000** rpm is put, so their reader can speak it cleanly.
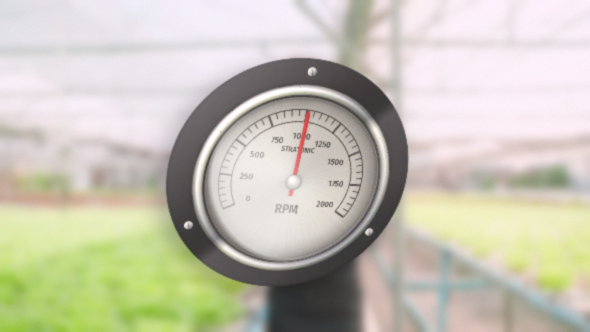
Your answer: **1000** rpm
